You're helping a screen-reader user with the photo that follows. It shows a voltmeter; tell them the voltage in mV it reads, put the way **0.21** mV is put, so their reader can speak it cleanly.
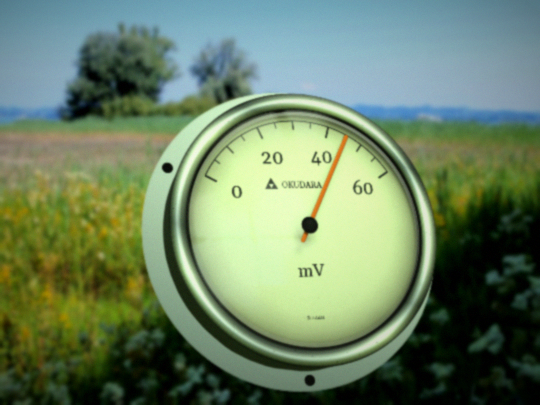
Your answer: **45** mV
